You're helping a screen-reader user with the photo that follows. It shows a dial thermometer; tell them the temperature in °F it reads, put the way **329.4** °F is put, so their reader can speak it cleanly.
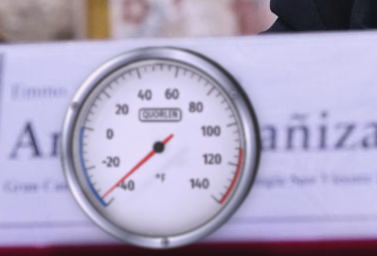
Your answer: **-36** °F
